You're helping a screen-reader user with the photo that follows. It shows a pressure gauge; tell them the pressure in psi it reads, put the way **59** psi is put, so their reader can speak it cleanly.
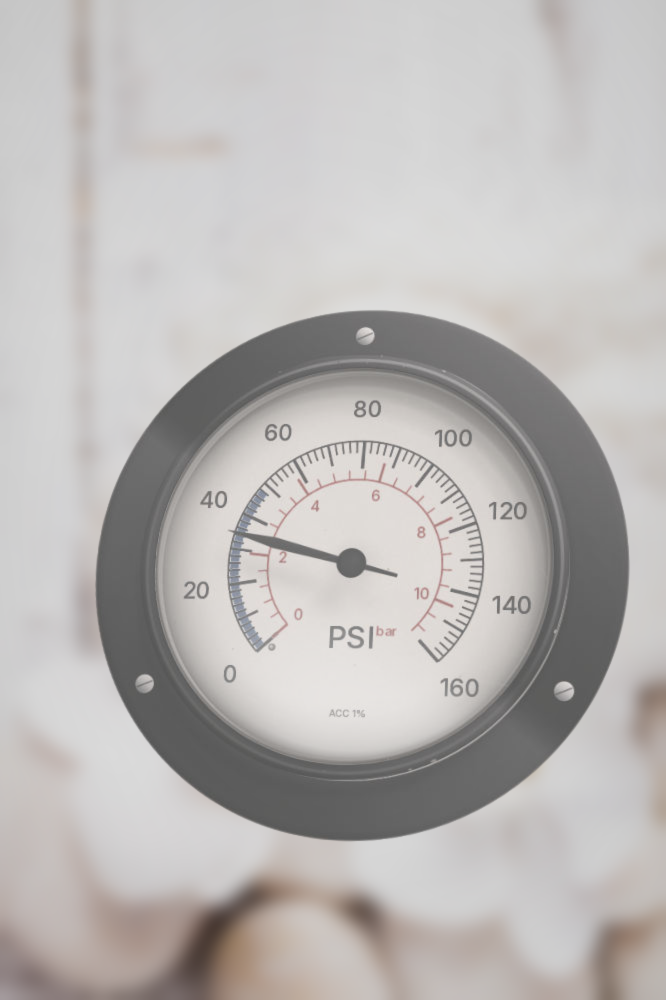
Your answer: **34** psi
